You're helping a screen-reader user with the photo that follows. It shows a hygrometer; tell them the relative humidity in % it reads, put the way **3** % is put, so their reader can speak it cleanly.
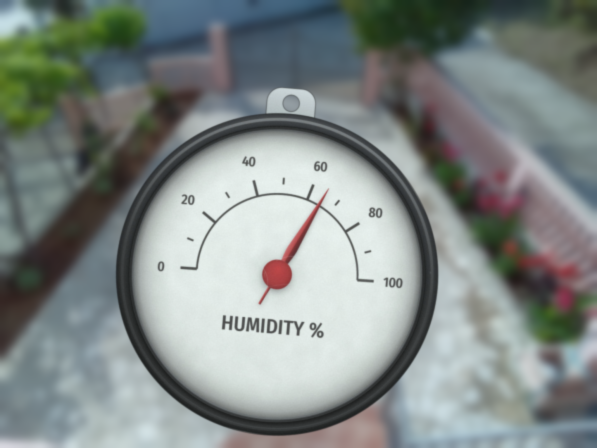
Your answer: **65** %
